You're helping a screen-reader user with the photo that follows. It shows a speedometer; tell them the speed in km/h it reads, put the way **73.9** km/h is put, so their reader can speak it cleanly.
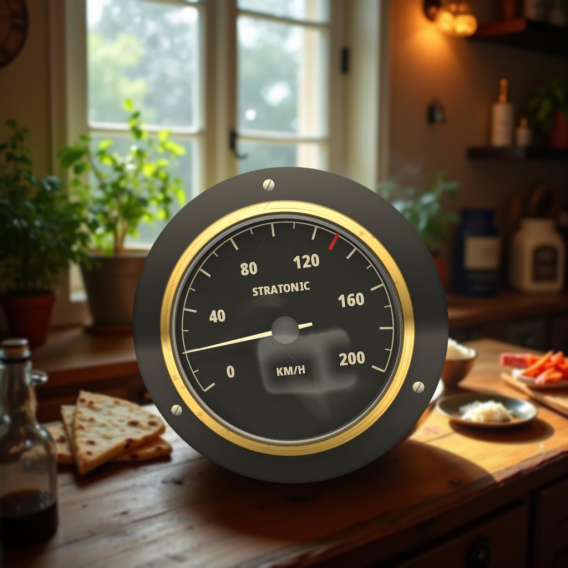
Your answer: **20** km/h
